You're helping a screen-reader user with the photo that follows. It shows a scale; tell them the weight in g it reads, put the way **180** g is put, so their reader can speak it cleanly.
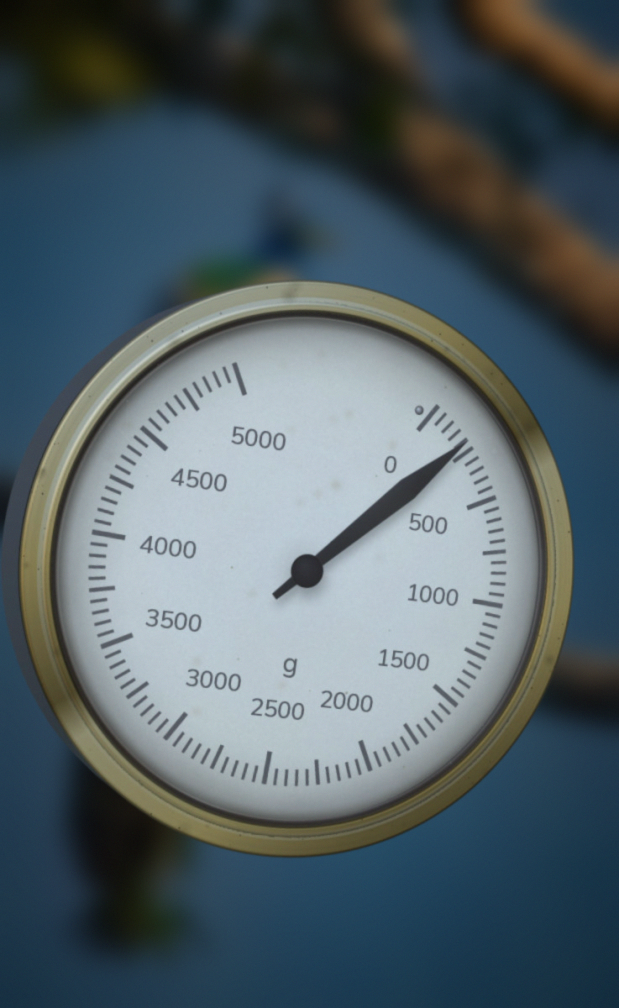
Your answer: **200** g
